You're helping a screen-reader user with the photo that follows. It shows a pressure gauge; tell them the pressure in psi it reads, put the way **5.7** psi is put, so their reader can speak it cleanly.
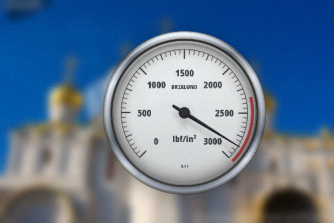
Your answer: **2850** psi
